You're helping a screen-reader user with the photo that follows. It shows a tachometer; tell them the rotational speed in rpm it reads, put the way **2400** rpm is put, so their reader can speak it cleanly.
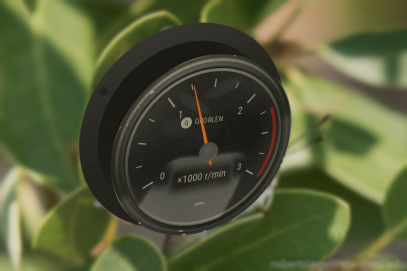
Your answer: **1250** rpm
